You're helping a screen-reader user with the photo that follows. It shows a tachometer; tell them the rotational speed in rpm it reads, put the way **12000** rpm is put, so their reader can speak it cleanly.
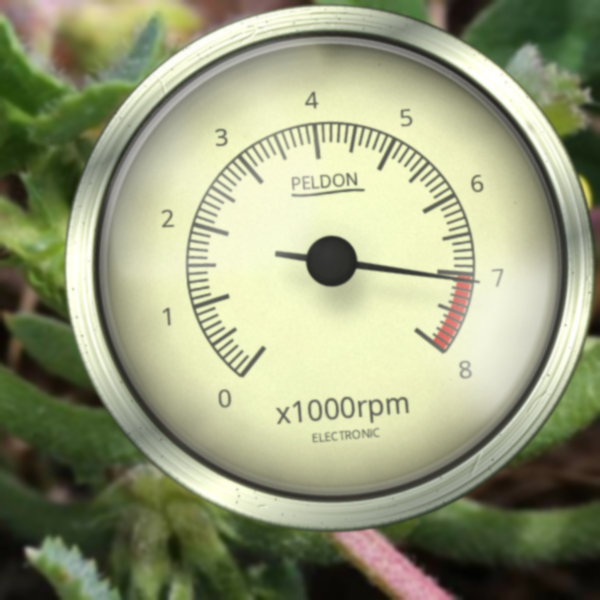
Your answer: **7100** rpm
